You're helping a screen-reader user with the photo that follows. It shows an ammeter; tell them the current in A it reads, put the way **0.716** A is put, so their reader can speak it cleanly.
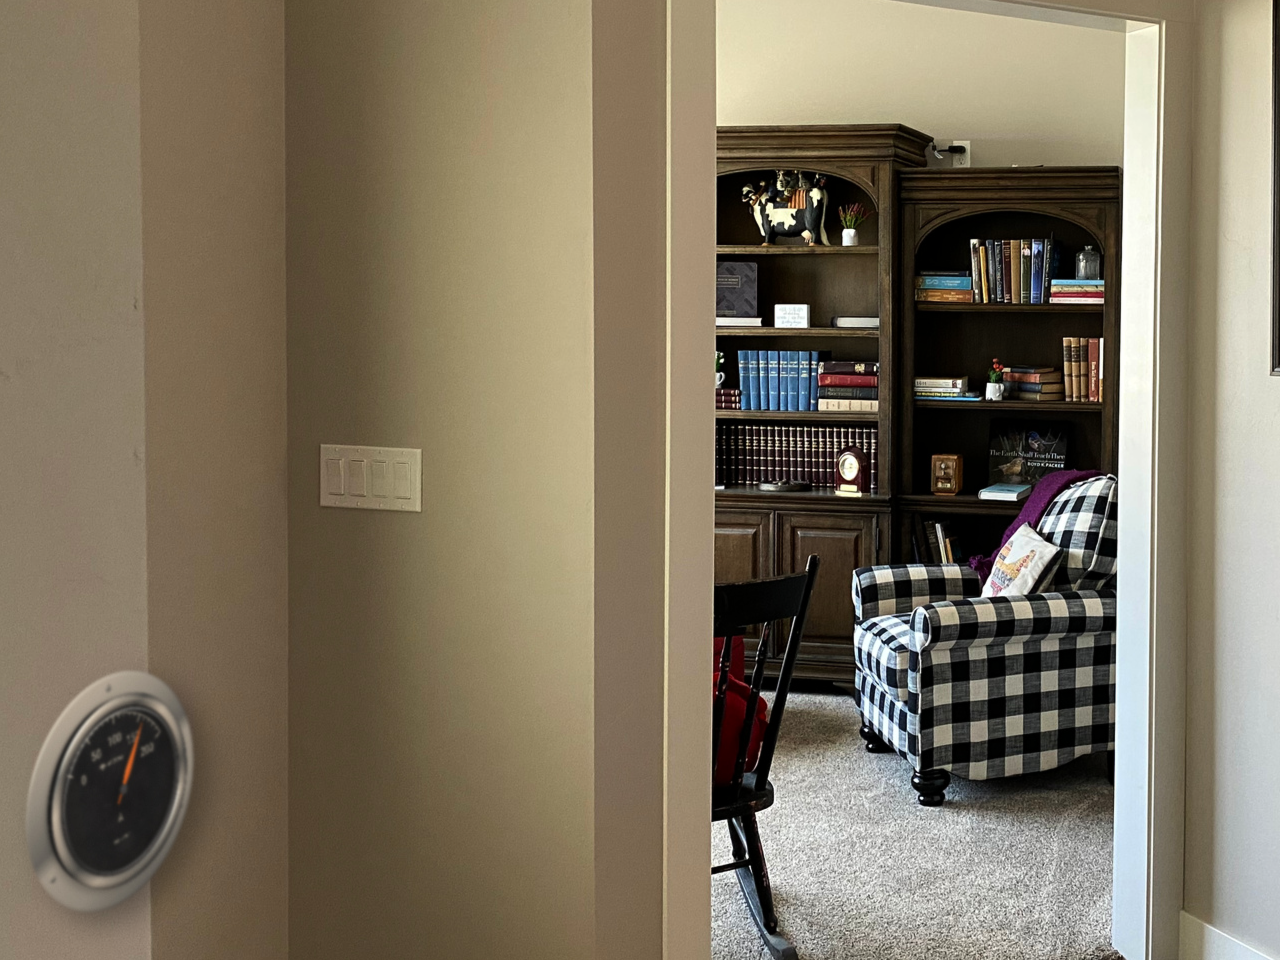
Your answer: **150** A
